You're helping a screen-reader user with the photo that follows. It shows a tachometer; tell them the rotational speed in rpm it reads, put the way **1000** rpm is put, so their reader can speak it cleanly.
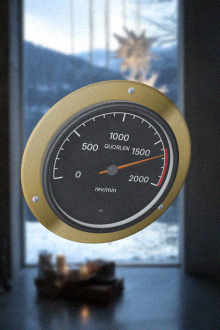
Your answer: **1650** rpm
